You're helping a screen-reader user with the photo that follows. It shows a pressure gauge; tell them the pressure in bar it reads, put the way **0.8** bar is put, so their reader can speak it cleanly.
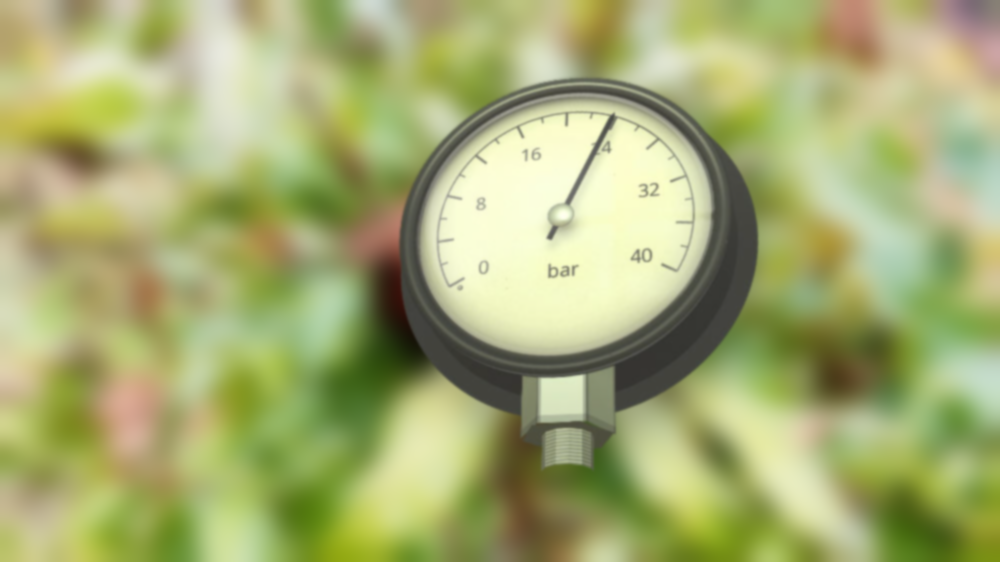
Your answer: **24** bar
